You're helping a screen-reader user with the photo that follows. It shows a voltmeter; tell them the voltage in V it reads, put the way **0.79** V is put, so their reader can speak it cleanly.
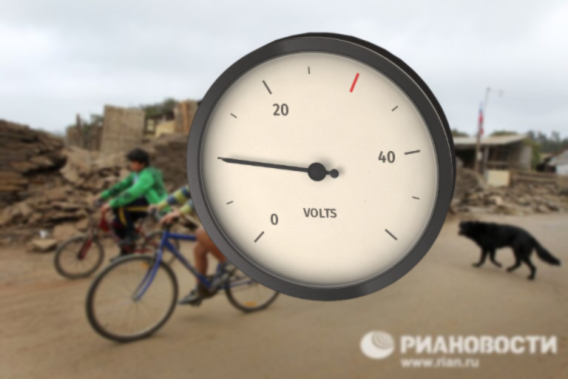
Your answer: **10** V
